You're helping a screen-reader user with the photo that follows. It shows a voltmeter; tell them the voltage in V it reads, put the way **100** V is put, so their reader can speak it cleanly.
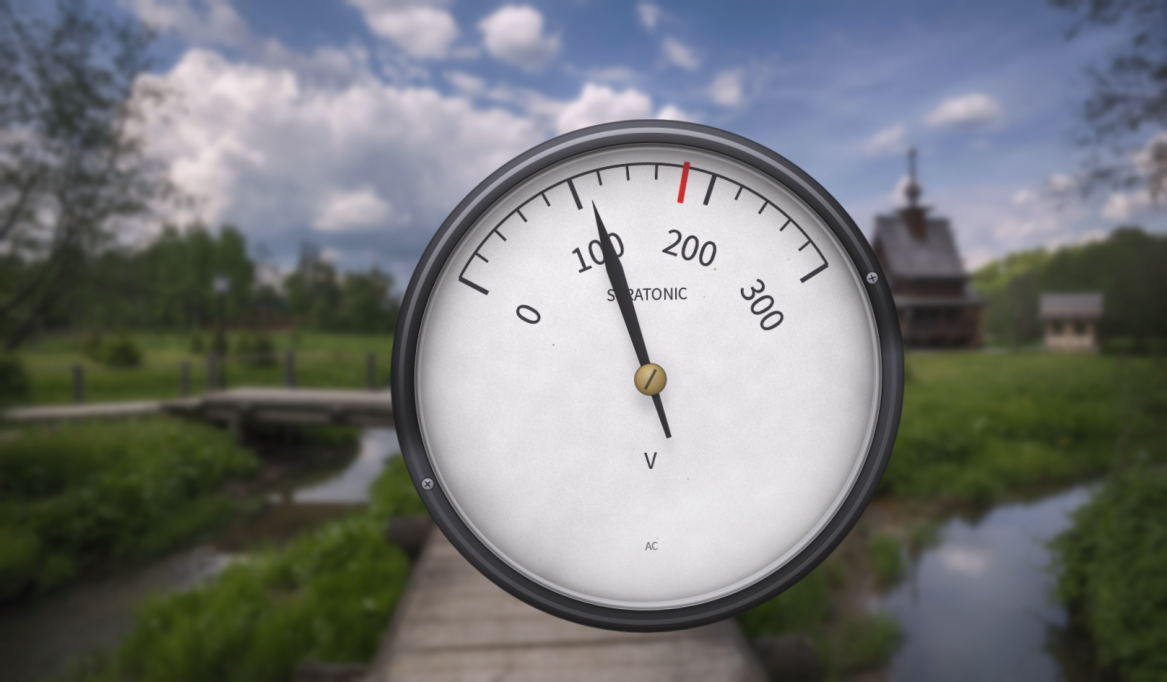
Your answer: **110** V
